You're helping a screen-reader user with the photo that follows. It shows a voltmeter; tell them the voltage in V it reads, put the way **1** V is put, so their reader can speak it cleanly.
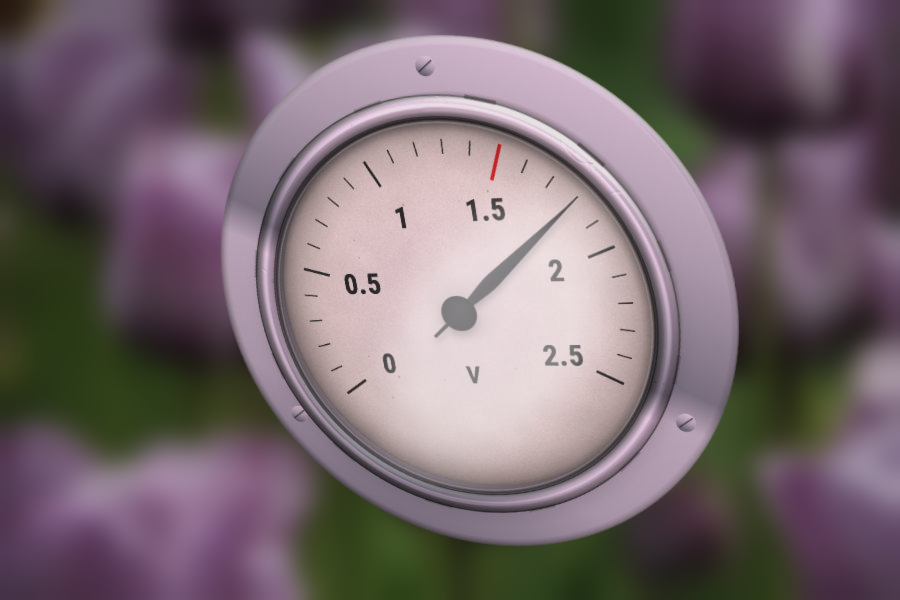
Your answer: **1.8** V
